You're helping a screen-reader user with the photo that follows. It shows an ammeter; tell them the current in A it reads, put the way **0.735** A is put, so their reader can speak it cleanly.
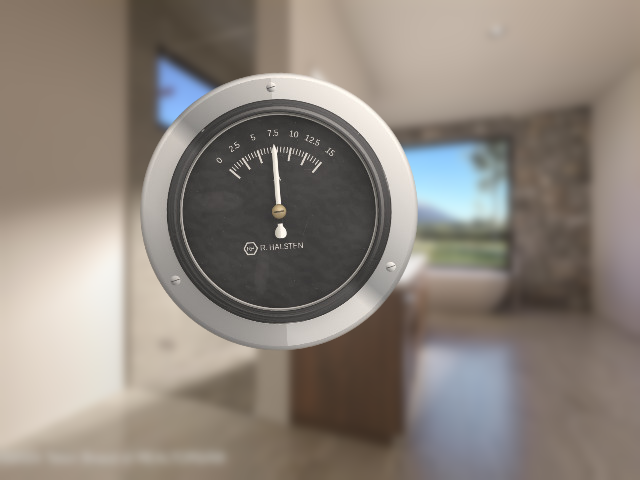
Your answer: **7.5** A
